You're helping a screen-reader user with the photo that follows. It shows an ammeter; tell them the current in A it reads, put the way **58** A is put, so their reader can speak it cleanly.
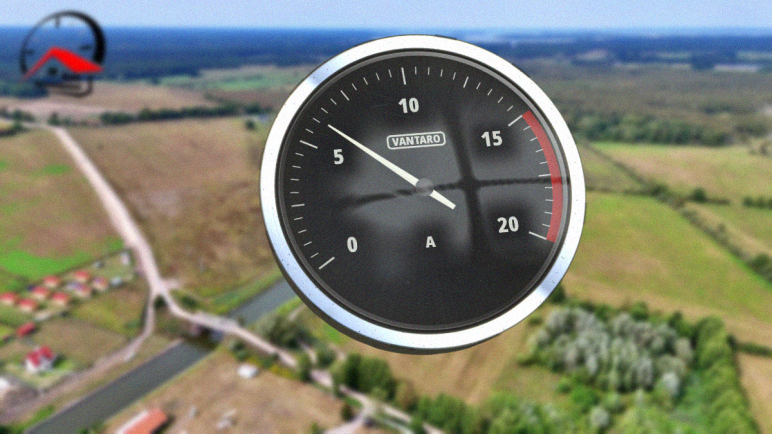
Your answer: **6** A
